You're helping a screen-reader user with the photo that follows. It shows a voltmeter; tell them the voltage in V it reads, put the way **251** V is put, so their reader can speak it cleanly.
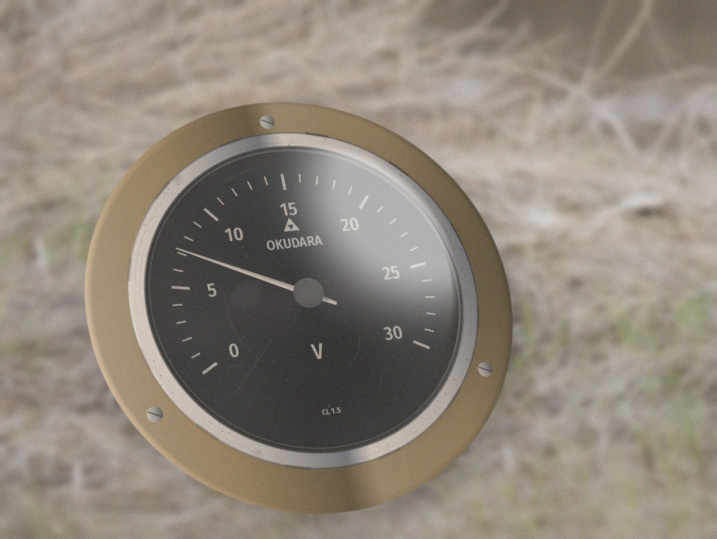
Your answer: **7** V
